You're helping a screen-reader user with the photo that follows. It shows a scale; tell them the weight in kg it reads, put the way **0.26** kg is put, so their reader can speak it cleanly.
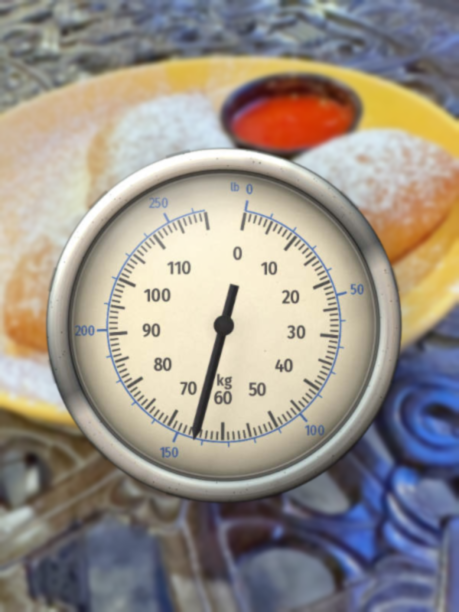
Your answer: **65** kg
